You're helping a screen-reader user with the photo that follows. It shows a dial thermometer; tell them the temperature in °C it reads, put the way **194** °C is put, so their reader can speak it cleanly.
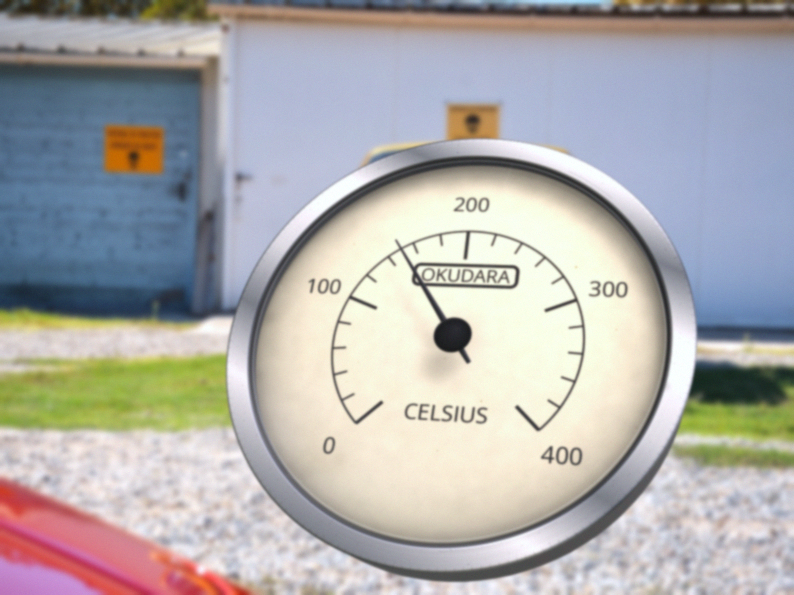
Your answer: **150** °C
